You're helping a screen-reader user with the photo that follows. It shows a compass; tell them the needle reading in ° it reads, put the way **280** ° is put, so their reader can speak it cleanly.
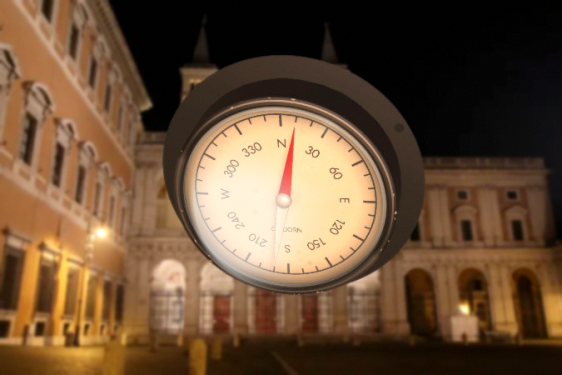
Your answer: **10** °
